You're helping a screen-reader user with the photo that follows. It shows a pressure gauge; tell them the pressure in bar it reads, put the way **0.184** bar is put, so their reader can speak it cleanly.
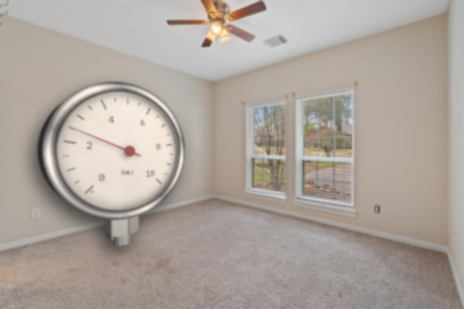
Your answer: **2.5** bar
